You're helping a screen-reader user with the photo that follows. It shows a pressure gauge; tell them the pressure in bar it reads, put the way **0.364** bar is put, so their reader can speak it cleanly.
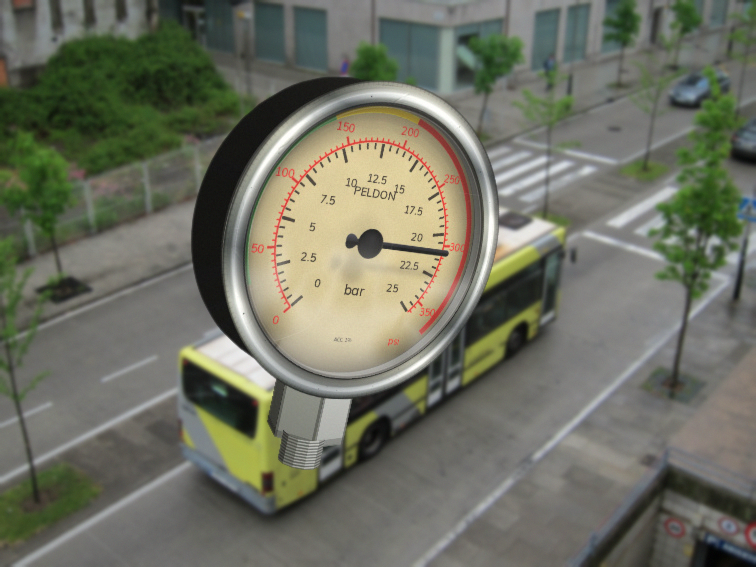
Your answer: **21** bar
